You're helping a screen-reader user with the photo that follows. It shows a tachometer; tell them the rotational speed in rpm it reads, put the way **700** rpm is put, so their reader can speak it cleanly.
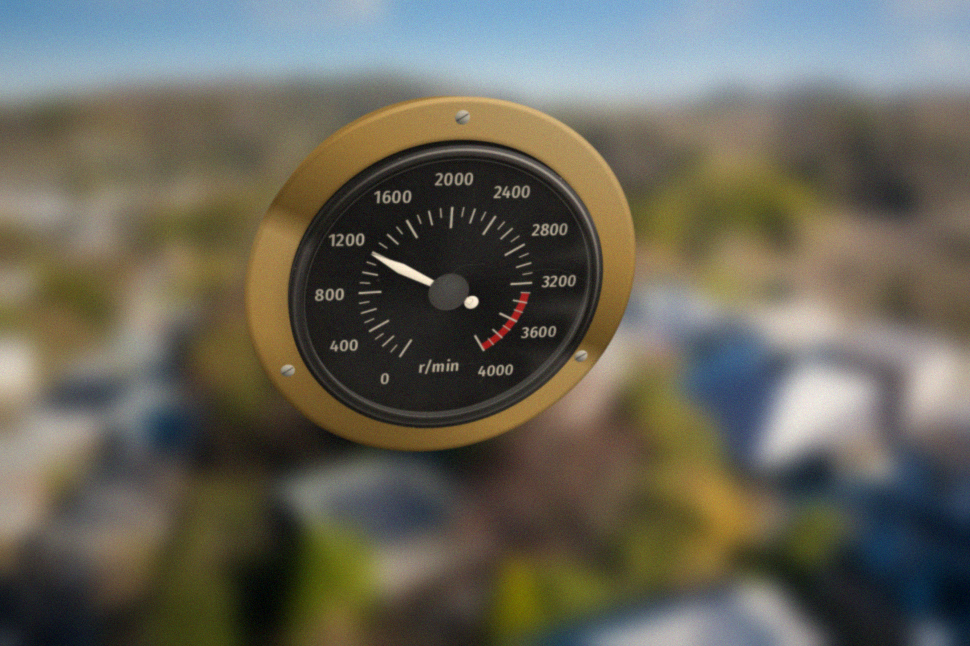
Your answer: **1200** rpm
